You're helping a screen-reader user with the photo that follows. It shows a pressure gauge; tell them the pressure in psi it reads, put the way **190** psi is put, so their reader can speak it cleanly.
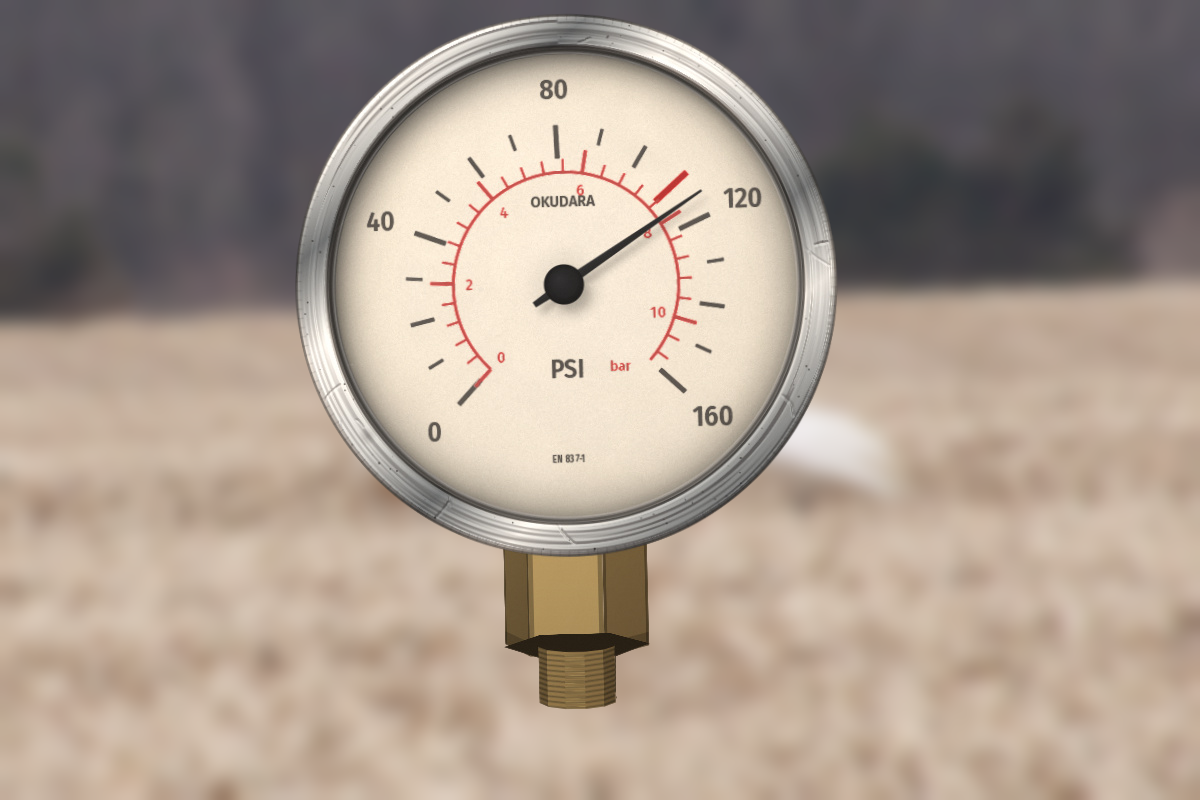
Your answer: **115** psi
